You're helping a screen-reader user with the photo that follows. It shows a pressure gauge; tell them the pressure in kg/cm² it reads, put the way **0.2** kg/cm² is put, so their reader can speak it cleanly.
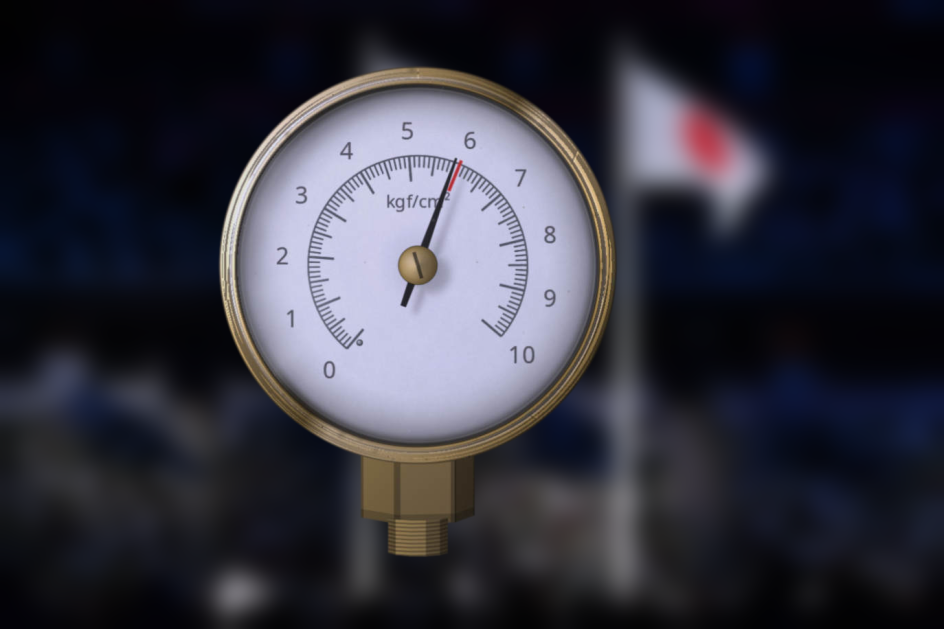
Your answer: **5.9** kg/cm²
